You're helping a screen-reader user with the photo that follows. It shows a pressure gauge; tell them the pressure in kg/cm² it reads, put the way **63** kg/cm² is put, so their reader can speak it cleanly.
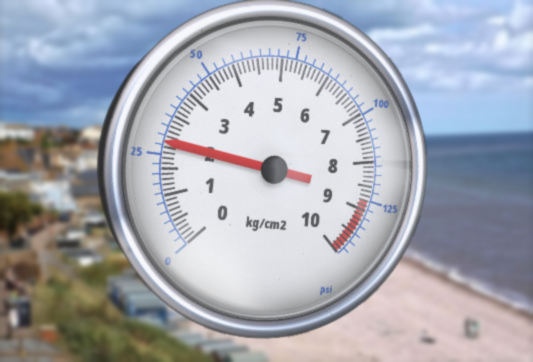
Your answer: **2** kg/cm²
